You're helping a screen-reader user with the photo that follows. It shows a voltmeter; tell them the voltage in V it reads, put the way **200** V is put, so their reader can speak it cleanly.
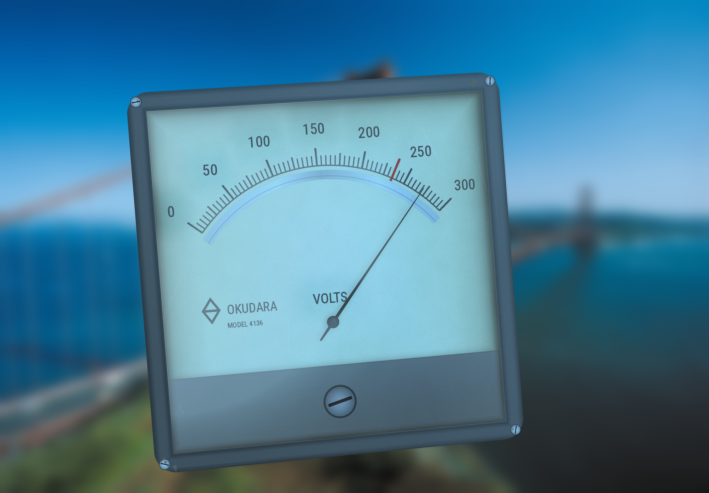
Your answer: **270** V
